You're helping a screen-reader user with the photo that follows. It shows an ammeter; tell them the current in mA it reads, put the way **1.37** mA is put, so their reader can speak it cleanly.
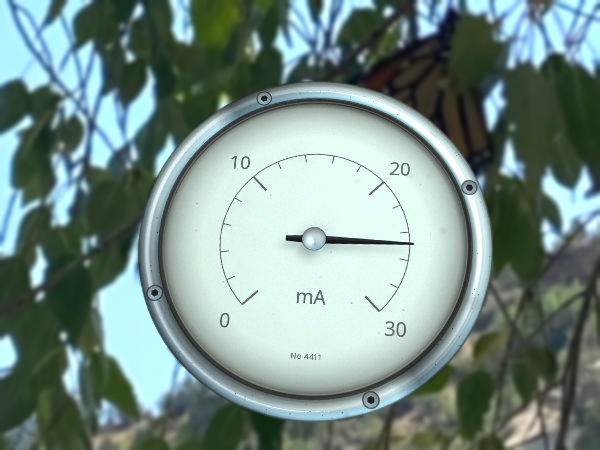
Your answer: **25** mA
